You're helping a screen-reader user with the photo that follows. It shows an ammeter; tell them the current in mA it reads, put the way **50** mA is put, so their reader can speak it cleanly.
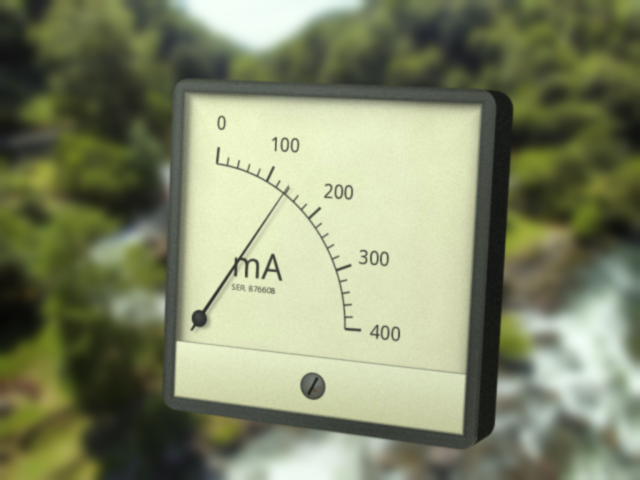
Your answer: **140** mA
